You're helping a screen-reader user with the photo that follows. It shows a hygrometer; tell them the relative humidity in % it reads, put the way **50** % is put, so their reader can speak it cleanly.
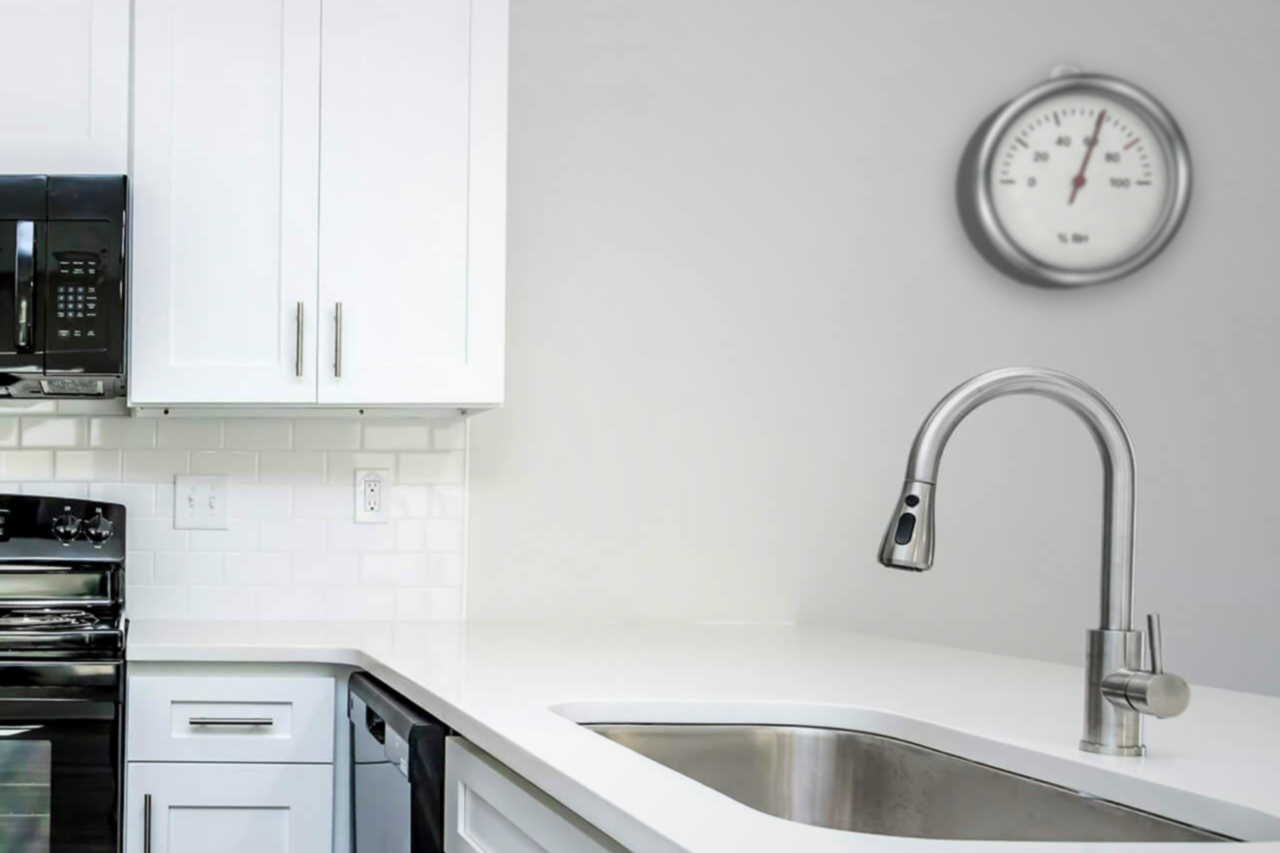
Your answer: **60** %
